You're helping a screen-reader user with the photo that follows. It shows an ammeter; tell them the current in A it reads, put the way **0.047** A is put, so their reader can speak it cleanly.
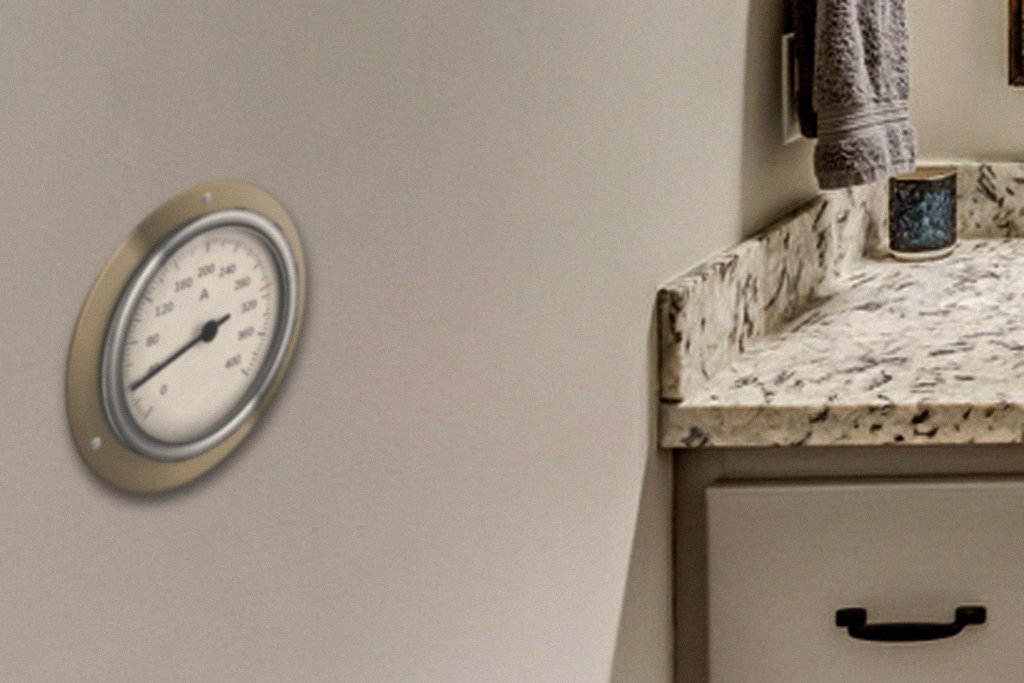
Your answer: **40** A
